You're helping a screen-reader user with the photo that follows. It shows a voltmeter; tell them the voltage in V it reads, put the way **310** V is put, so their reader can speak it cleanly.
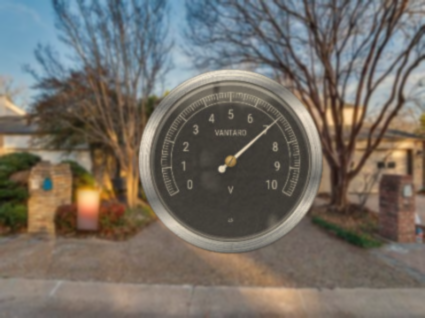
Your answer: **7** V
